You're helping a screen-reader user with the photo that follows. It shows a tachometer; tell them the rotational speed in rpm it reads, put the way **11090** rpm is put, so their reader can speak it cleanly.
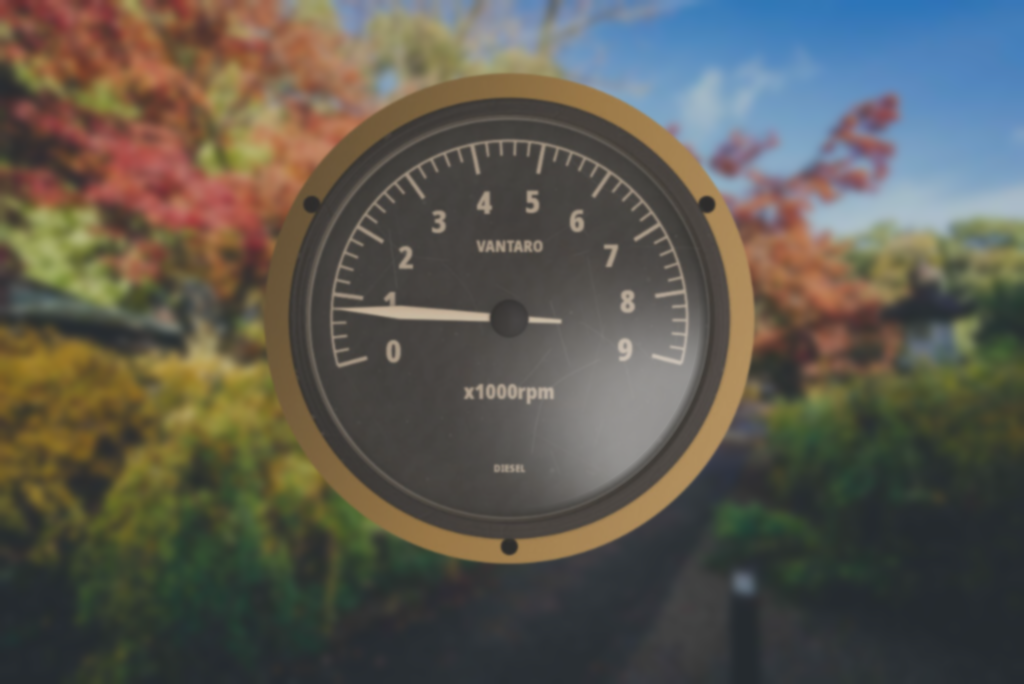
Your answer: **800** rpm
